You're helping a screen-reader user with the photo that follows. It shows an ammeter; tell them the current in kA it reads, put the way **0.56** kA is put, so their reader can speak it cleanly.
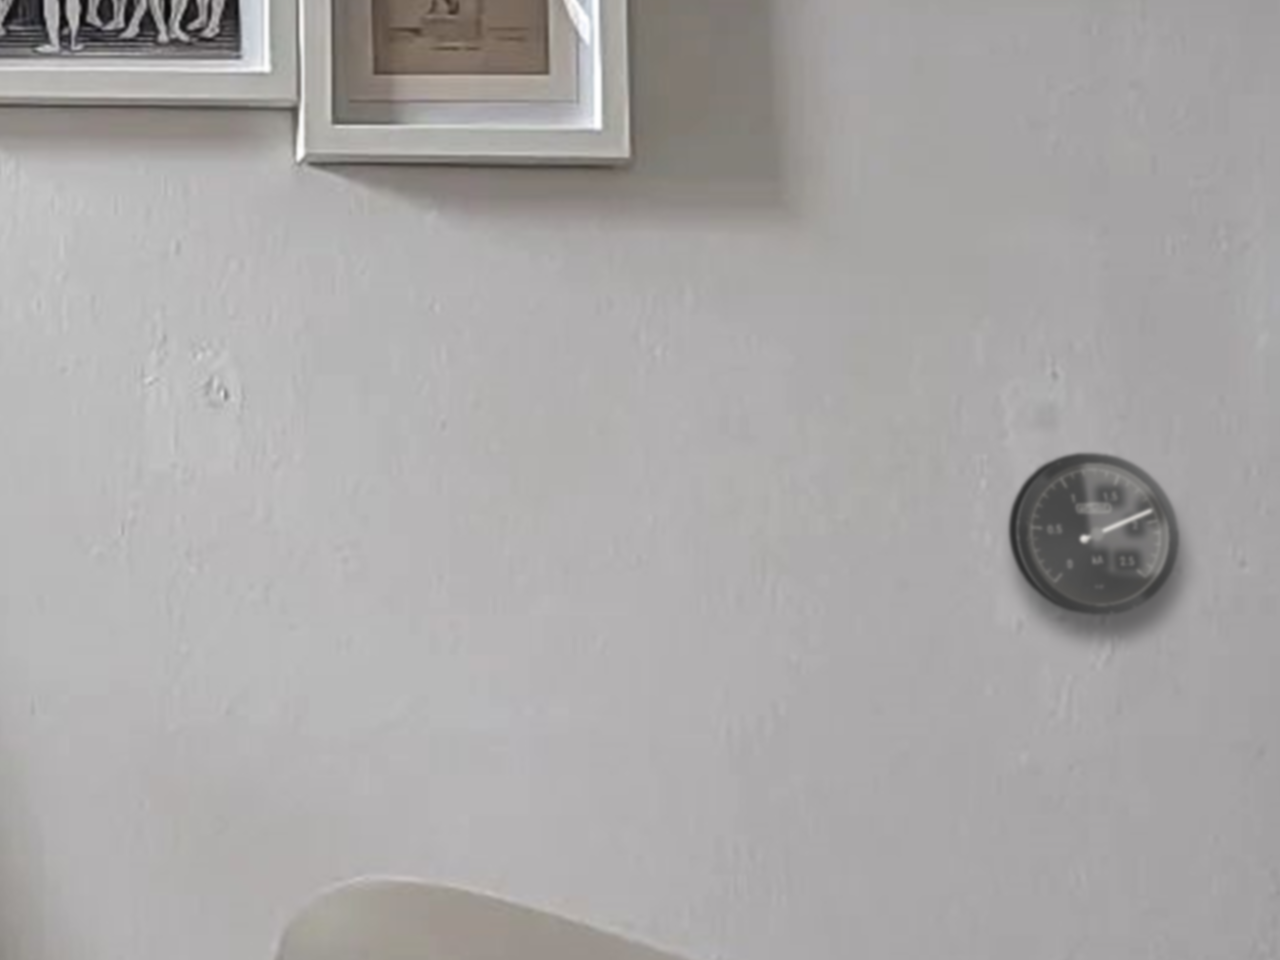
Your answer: **1.9** kA
